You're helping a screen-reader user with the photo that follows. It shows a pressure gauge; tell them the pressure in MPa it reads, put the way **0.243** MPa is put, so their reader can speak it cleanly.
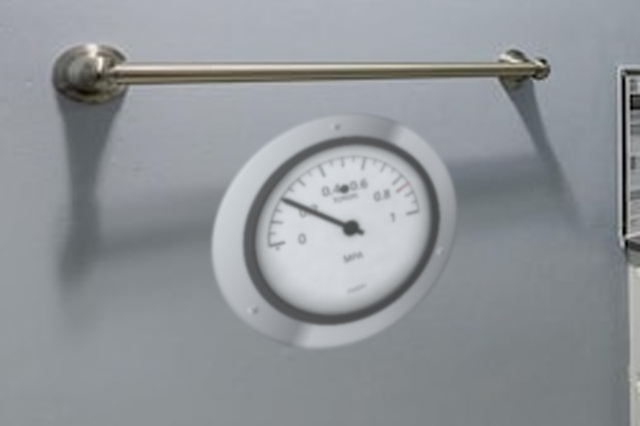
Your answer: **0.2** MPa
